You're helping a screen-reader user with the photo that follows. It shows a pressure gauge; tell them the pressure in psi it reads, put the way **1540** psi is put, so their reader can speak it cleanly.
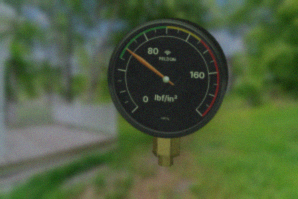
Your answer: **60** psi
